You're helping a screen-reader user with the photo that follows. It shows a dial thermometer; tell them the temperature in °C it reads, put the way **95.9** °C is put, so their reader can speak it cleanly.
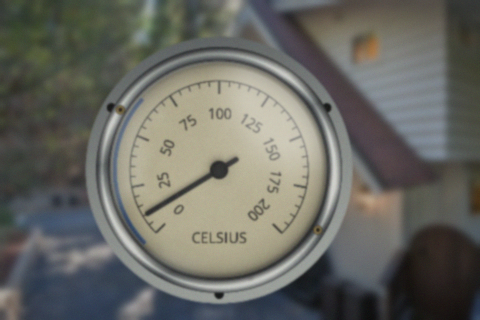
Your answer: **10** °C
